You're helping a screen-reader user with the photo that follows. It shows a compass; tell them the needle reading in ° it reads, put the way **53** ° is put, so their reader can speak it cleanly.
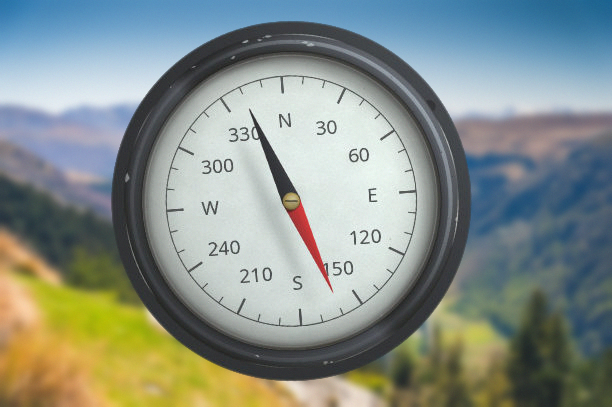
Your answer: **160** °
